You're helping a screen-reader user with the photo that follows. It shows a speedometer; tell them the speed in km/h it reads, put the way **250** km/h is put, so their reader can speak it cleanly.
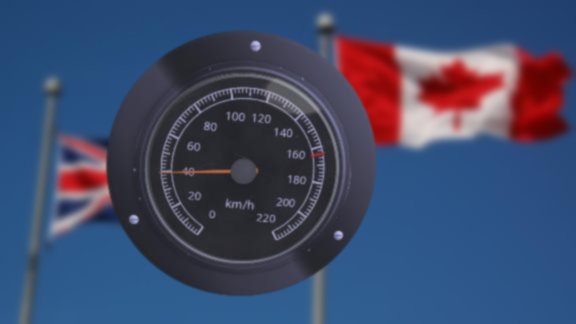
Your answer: **40** km/h
